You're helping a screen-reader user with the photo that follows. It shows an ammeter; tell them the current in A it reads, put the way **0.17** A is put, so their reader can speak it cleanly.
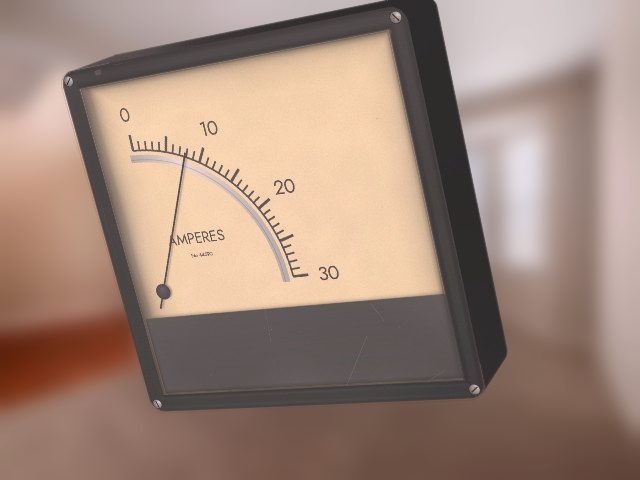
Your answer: **8** A
